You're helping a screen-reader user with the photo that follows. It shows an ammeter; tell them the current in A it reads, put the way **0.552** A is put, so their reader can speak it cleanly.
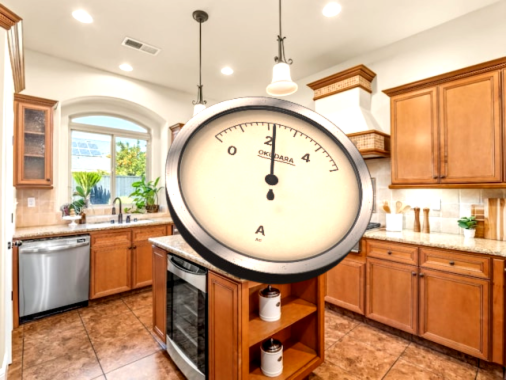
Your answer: **2.2** A
